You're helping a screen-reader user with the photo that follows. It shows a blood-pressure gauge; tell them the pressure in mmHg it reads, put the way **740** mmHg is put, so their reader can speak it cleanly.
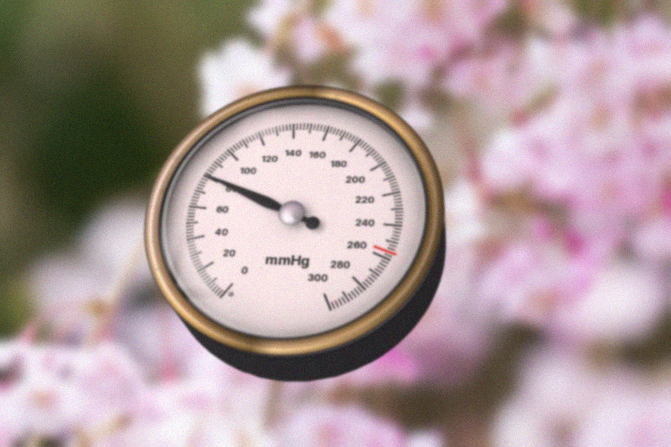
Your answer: **80** mmHg
